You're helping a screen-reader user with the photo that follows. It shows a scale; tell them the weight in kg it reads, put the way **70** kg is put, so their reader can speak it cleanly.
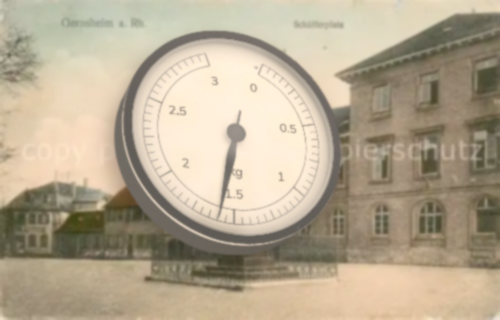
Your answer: **1.6** kg
